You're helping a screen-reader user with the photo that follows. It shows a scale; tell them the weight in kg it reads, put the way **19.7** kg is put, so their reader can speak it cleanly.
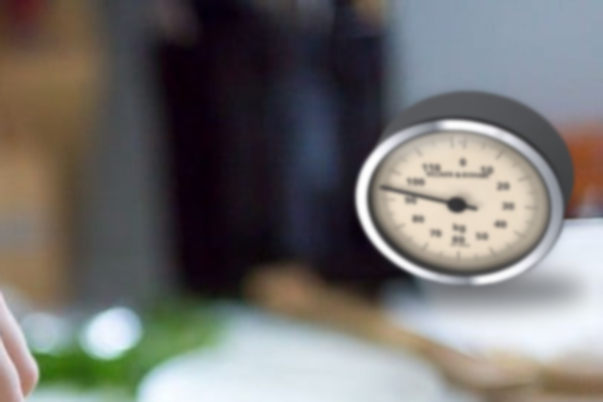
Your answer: **95** kg
